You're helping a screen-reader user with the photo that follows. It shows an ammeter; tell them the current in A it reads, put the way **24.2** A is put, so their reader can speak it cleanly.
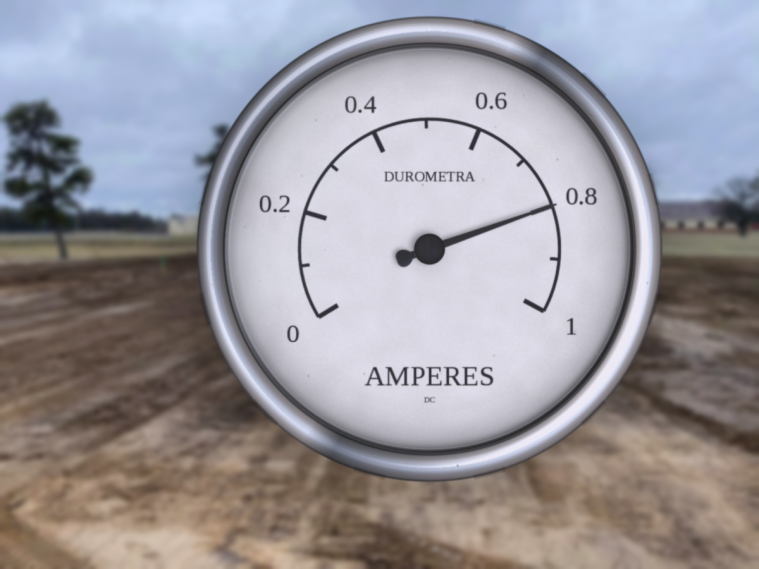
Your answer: **0.8** A
